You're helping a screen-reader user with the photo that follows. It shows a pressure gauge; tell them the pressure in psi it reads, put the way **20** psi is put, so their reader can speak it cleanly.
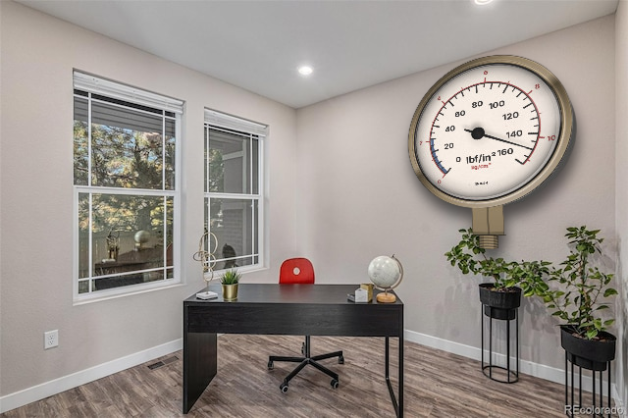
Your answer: **150** psi
